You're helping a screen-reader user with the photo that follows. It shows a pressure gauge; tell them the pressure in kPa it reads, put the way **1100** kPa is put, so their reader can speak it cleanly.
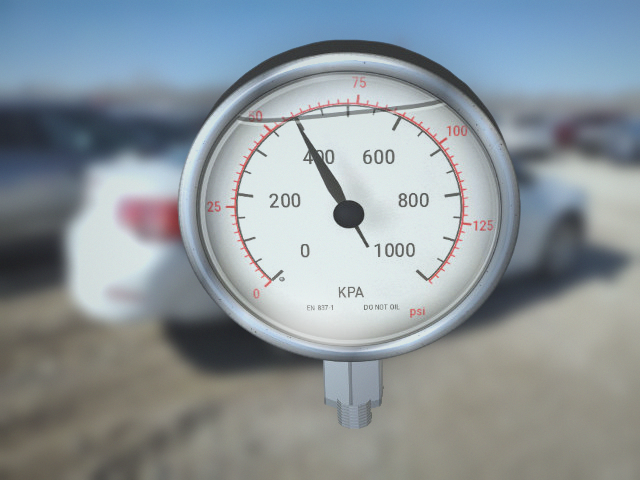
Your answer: **400** kPa
